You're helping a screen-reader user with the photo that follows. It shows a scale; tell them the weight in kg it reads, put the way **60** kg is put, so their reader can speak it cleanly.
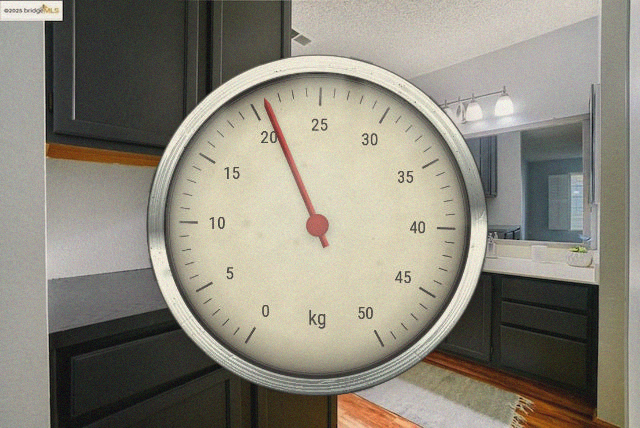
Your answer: **21** kg
